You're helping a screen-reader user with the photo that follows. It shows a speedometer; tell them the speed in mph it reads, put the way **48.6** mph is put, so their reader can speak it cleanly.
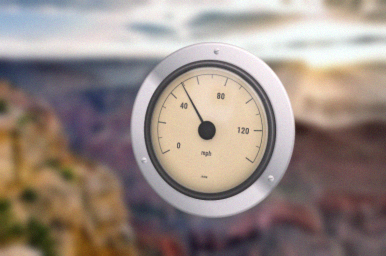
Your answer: **50** mph
